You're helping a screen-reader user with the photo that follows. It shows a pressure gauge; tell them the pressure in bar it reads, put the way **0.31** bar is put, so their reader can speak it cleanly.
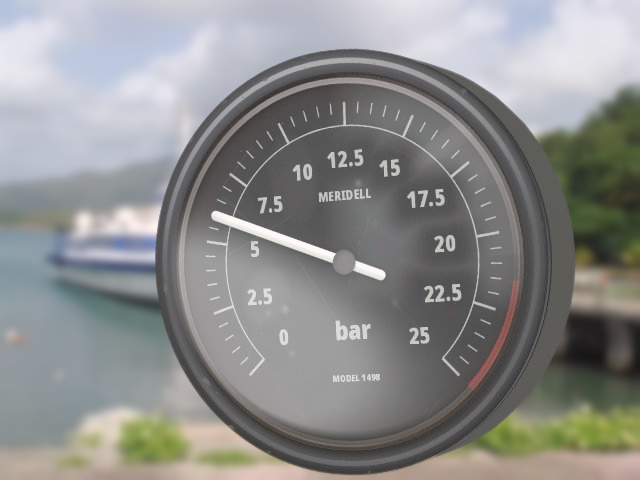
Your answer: **6** bar
